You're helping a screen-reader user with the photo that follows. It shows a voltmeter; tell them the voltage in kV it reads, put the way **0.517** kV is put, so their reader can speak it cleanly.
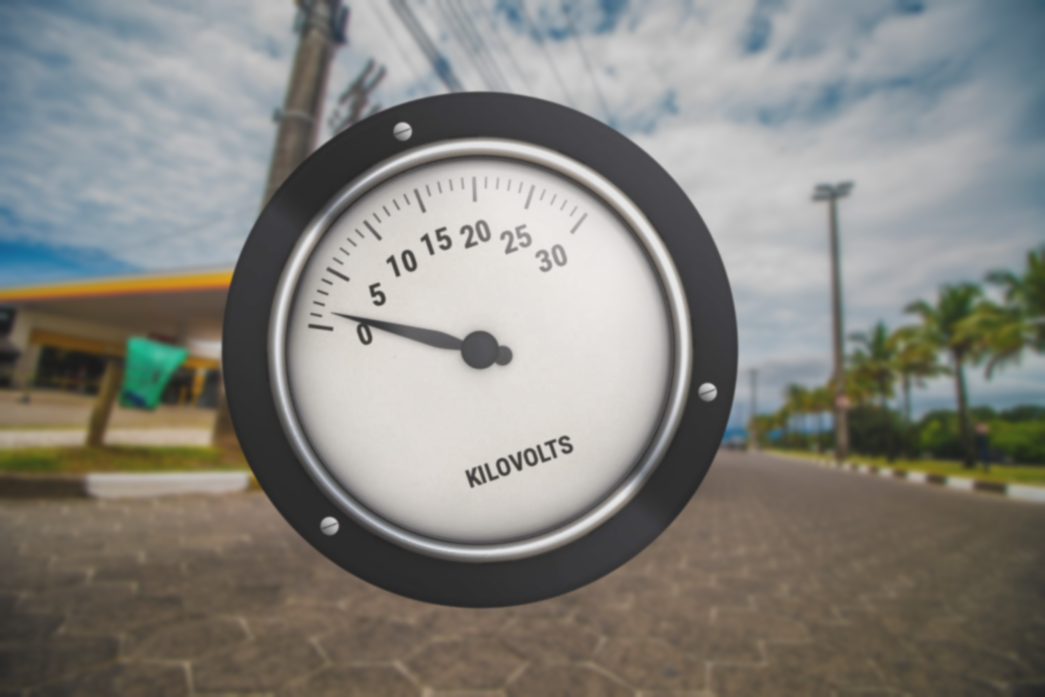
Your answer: **1.5** kV
